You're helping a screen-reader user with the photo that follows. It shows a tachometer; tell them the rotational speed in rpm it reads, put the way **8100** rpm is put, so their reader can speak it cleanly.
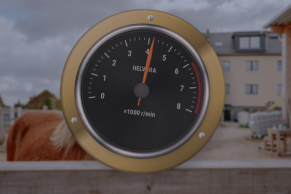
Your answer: **4200** rpm
